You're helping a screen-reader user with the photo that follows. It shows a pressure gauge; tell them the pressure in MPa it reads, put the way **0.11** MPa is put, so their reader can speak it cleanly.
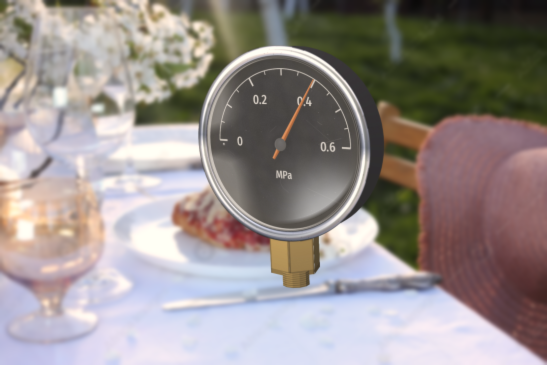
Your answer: **0.4** MPa
